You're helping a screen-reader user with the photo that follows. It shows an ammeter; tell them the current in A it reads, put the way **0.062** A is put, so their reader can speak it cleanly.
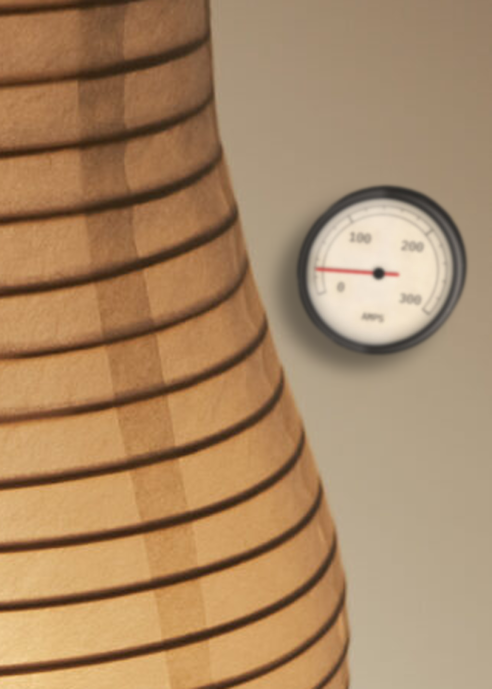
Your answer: **30** A
